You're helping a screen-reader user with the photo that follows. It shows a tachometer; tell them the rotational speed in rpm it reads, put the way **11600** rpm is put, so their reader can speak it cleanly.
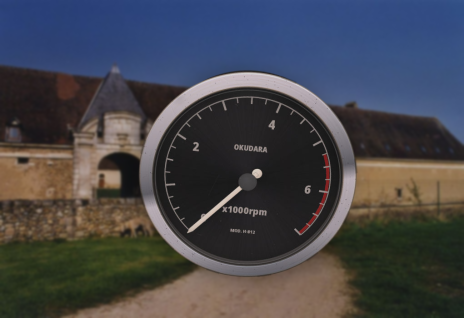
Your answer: **0** rpm
